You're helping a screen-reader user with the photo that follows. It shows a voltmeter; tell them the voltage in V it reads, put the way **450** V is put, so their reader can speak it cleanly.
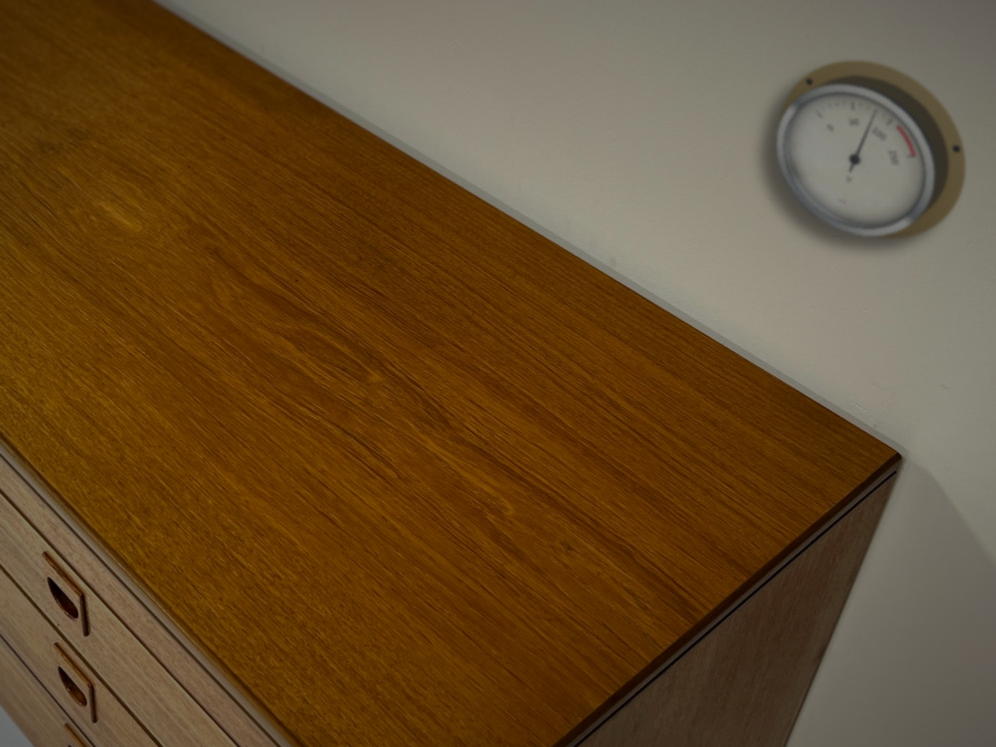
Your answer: **80** V
